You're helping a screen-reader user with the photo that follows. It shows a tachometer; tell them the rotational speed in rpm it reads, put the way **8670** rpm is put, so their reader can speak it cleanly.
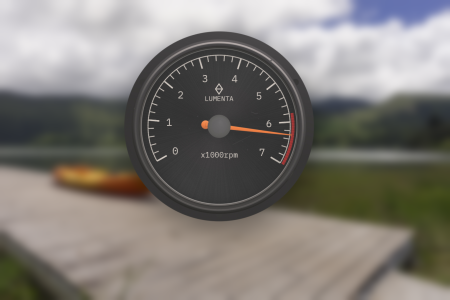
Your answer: **6300** rpm
